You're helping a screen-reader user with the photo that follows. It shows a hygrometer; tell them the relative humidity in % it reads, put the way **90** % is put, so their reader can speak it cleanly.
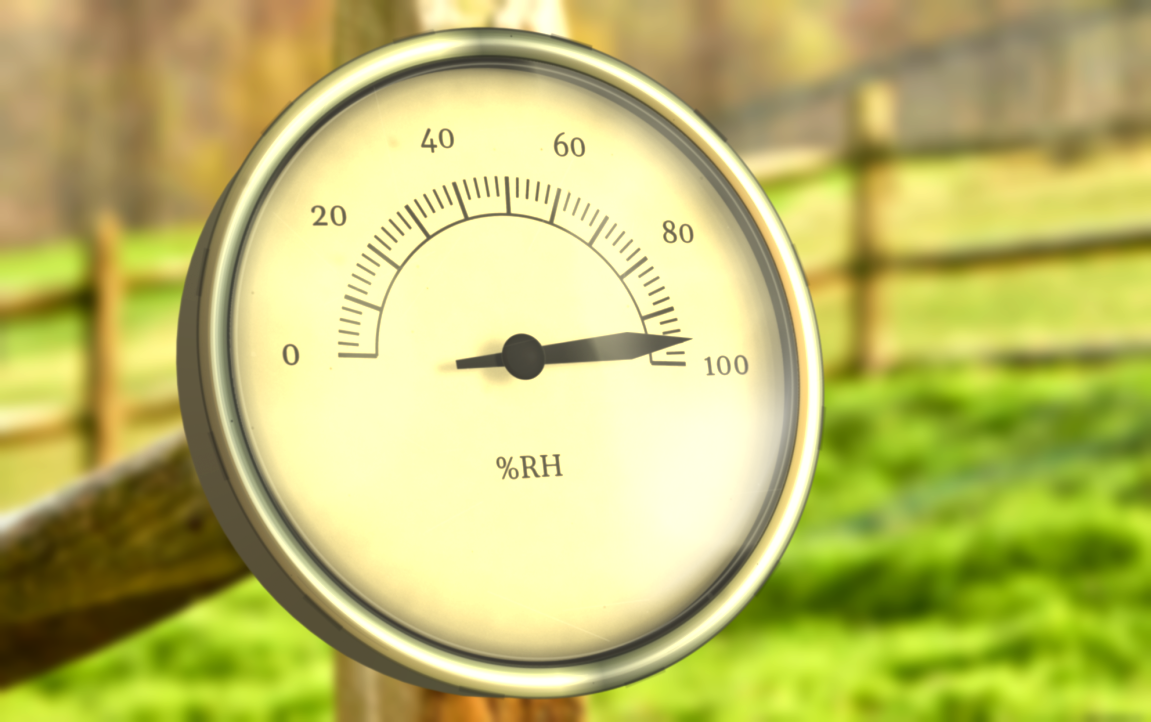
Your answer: **96** %
